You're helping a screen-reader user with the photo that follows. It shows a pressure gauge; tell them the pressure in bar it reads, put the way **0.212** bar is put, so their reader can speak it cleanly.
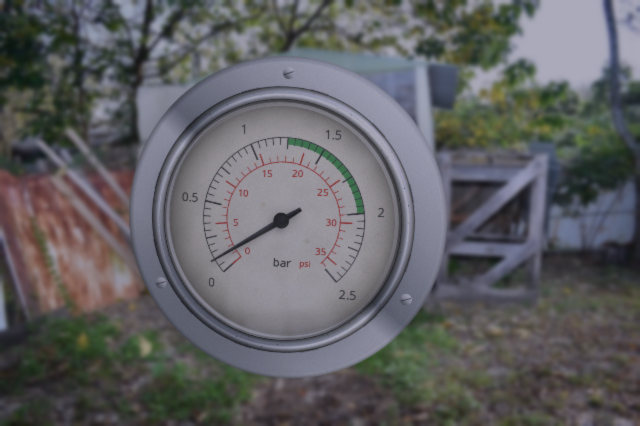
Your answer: **0.1** bar
